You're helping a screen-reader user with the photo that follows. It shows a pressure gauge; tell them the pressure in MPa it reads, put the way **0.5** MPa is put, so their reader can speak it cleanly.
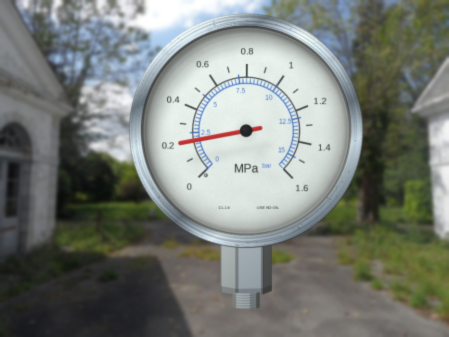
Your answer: **0.2** MPa
